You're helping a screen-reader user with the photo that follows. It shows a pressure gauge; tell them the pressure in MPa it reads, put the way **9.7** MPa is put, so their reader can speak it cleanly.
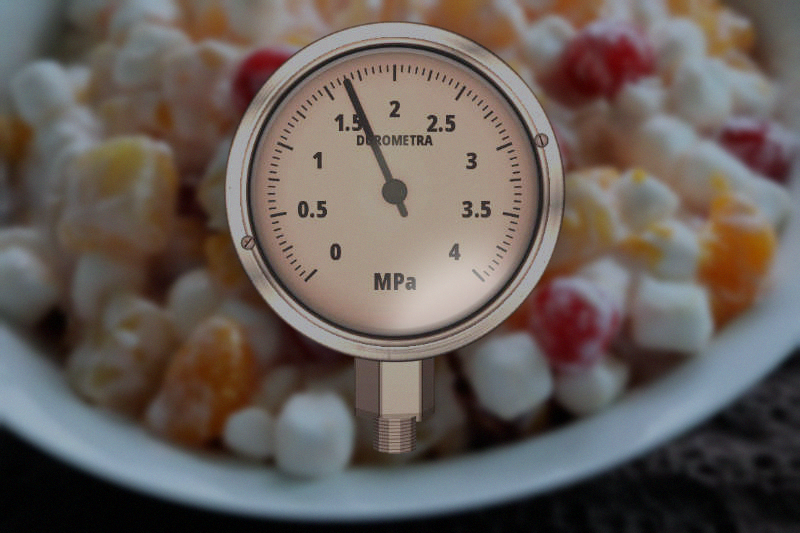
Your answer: **1.65** MPa
